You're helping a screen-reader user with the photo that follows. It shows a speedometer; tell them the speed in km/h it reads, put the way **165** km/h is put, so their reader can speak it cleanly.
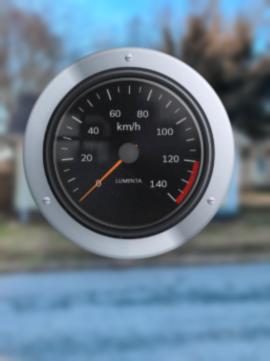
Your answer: **0** km/h
